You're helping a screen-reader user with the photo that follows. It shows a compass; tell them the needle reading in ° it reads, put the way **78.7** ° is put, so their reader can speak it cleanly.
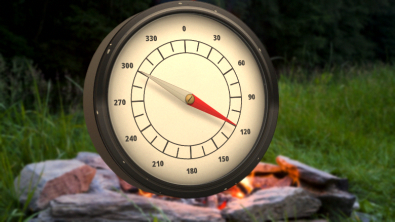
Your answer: **120** °
